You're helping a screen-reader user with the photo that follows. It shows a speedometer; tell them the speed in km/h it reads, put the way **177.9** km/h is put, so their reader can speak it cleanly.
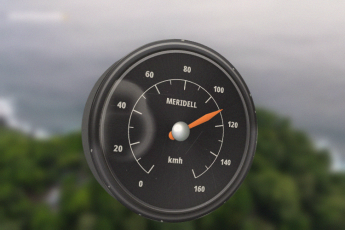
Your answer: **110** km/h
